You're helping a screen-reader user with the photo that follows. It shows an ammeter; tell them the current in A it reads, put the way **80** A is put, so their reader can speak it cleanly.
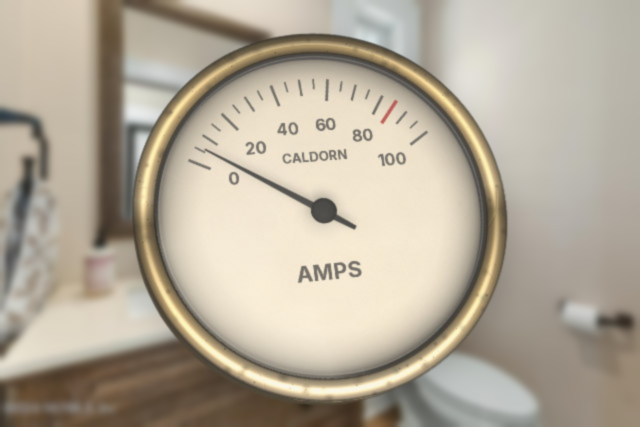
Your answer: **5** A
